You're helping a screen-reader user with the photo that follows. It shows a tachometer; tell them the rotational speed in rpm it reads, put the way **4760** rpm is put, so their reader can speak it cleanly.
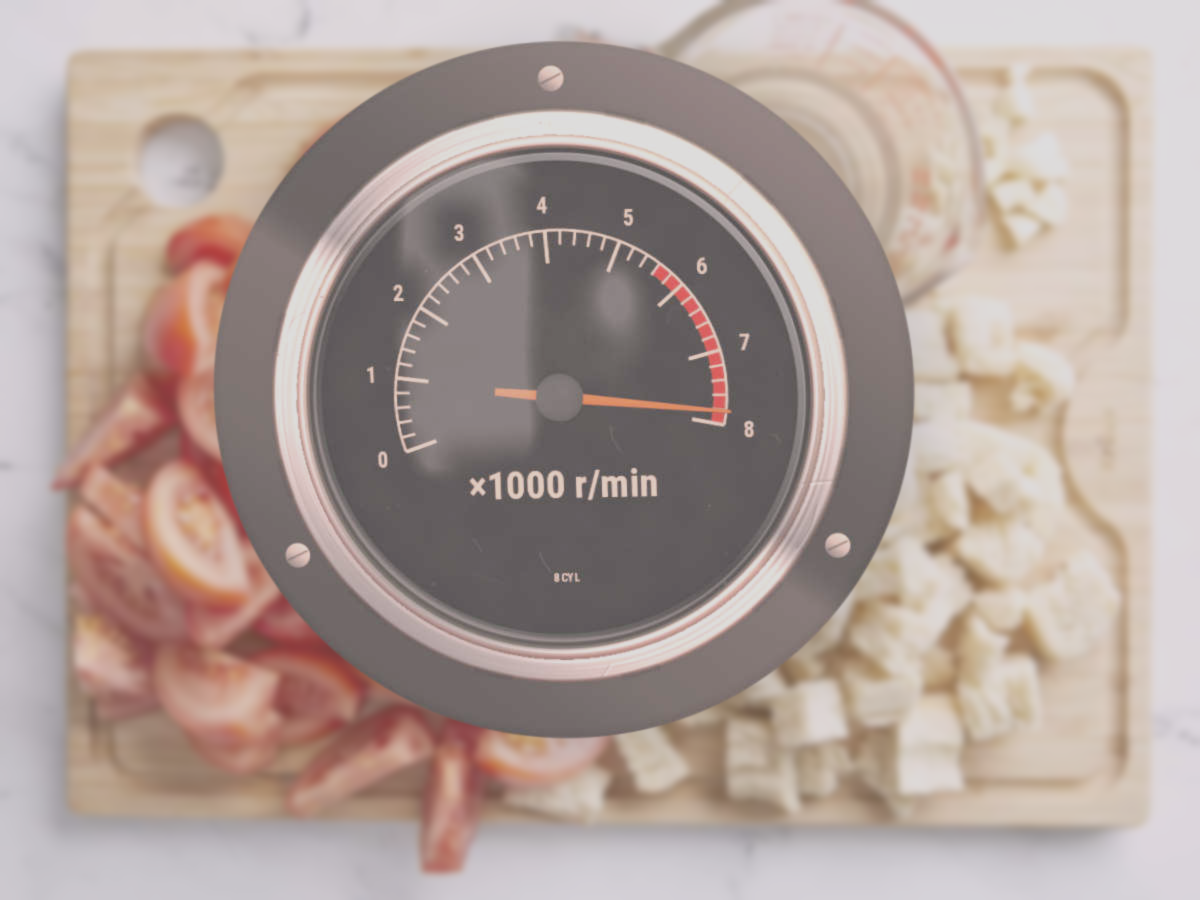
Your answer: **7800** rpm
